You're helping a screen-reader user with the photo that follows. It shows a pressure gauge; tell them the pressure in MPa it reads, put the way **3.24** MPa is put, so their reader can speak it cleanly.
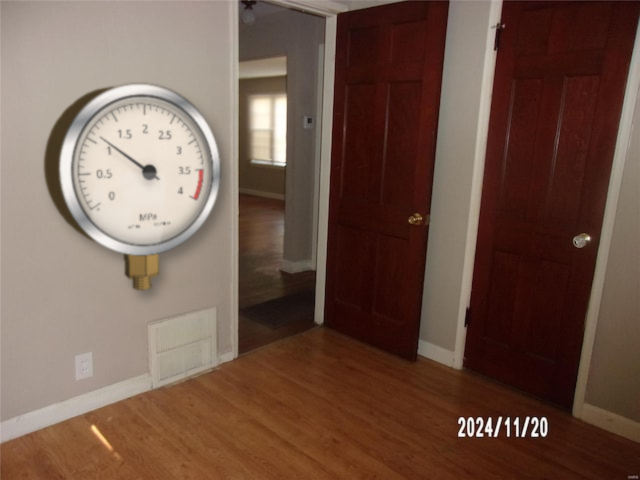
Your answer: **1.1** MPa
